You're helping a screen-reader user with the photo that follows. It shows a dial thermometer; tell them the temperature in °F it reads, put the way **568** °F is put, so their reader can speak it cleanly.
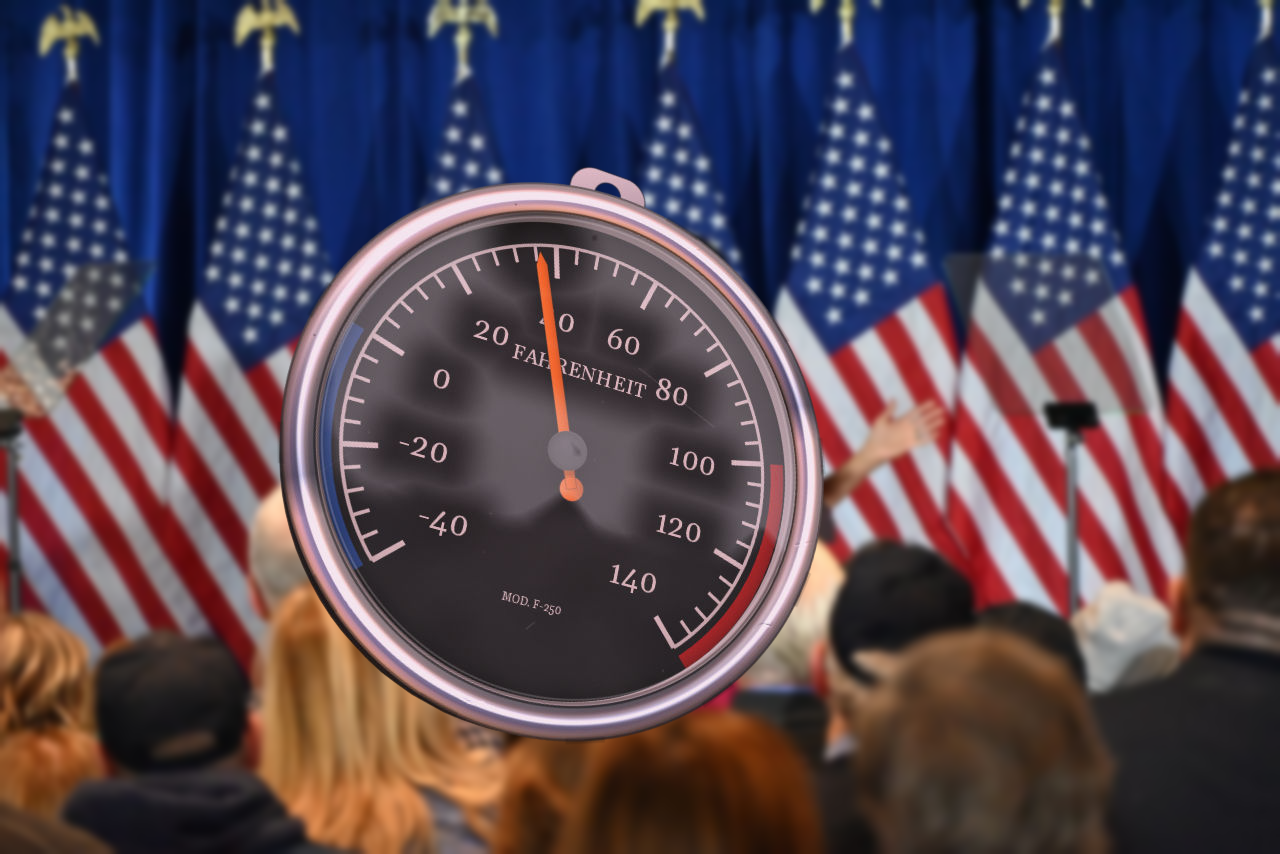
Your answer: **36** °F
